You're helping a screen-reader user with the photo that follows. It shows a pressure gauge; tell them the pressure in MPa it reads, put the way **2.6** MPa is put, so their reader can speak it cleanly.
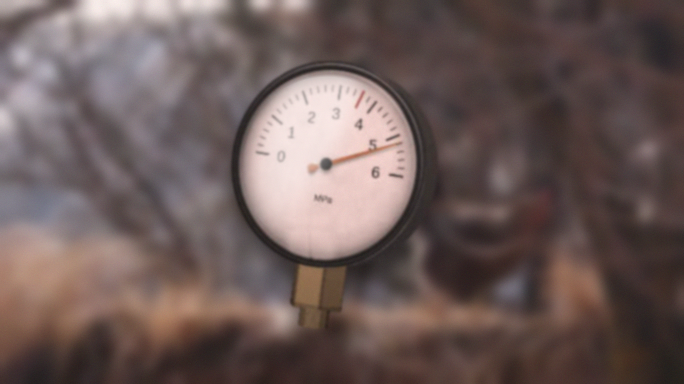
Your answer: **5.2** MPa
